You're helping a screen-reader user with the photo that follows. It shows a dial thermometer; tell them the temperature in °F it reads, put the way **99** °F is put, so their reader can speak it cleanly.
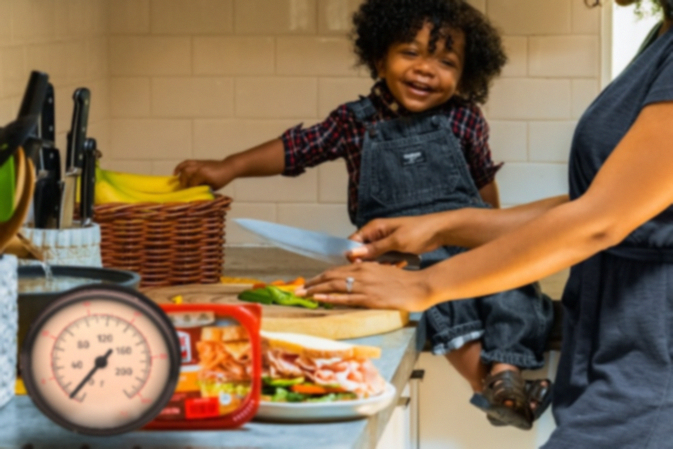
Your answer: **10** °F
